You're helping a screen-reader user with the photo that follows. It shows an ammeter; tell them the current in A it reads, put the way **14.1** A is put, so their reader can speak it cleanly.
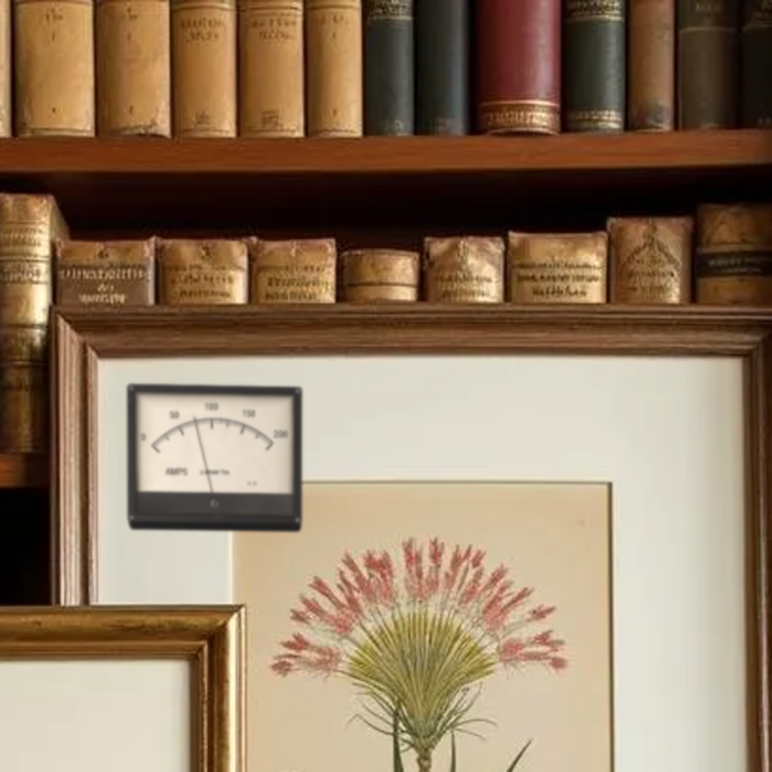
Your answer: **75** A
